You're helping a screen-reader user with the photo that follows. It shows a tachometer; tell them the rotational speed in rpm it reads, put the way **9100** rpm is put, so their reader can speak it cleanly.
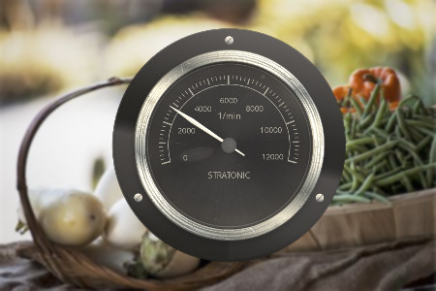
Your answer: **2800** rpm
